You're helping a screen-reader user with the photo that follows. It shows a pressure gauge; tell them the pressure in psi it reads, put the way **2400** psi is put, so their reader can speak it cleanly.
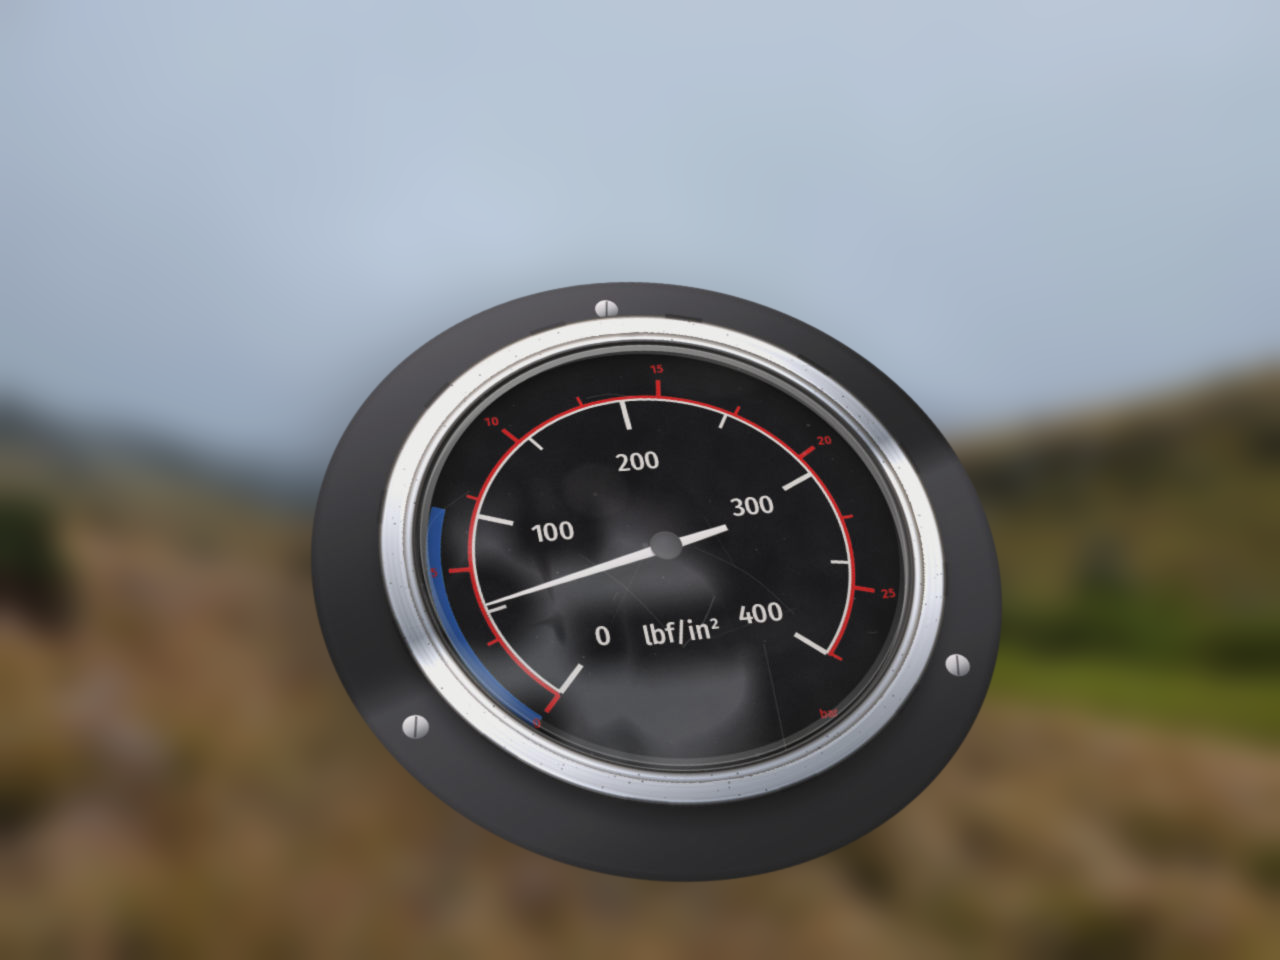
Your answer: **50** psi
